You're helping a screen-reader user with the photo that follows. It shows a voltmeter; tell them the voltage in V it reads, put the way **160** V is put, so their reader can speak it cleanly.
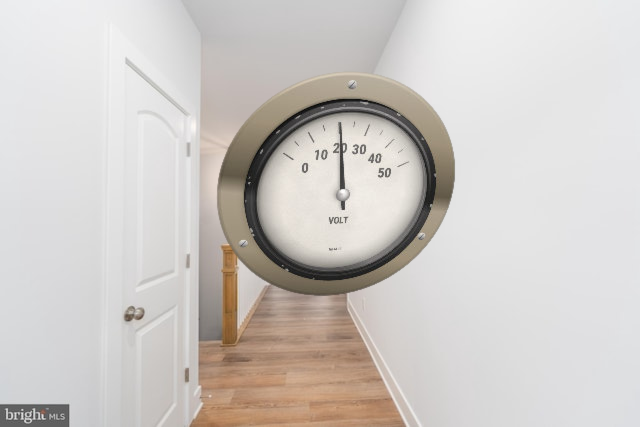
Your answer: **20** V
